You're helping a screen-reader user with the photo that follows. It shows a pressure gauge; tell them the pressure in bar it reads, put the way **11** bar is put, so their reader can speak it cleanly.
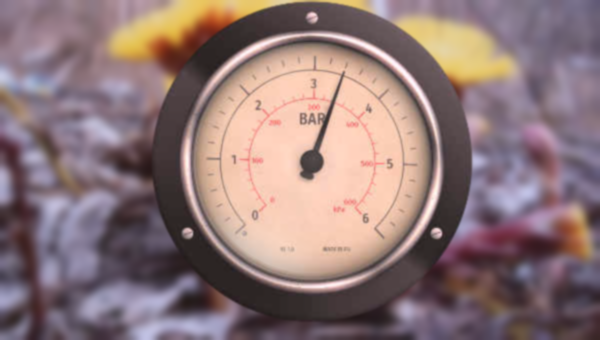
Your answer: **3.4** bar
